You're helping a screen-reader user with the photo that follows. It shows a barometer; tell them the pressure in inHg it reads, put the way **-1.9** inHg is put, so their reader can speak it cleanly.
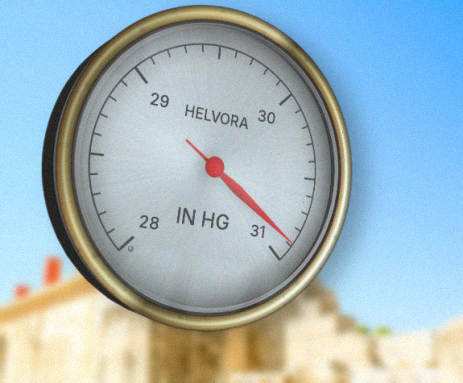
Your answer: **30.9** inHg
